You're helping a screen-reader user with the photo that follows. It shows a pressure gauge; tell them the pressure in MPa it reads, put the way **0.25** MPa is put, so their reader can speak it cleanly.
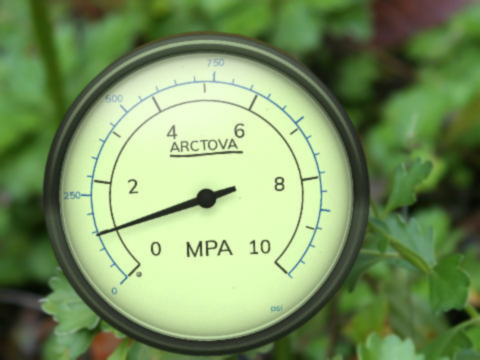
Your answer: **1** MPa
